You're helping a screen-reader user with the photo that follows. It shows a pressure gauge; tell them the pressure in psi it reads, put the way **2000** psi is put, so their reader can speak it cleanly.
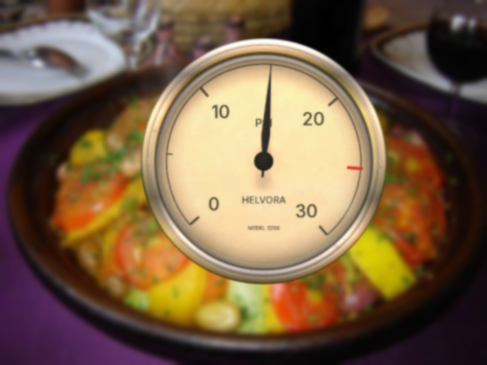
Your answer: **15** psi
